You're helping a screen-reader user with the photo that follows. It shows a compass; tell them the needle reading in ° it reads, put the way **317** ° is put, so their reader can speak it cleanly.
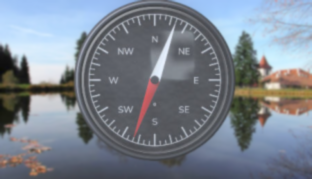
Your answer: **200** °
